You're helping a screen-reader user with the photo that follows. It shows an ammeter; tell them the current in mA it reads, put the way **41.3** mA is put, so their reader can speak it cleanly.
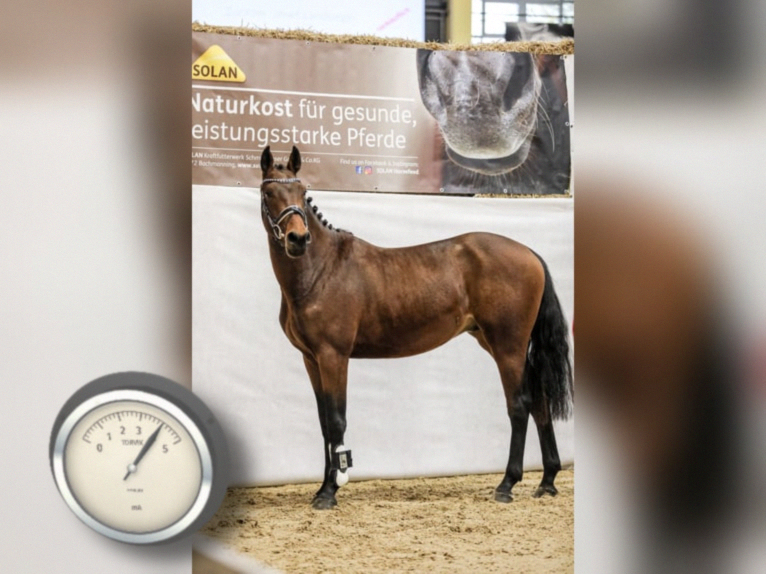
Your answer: **4** mA
